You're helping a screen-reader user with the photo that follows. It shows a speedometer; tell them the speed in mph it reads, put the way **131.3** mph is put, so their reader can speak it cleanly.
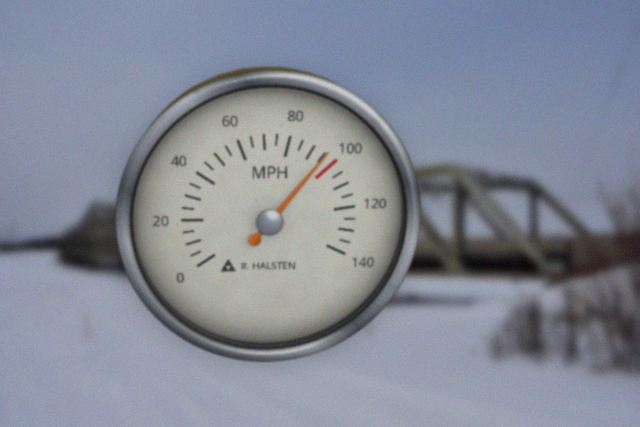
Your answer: **95** mph
